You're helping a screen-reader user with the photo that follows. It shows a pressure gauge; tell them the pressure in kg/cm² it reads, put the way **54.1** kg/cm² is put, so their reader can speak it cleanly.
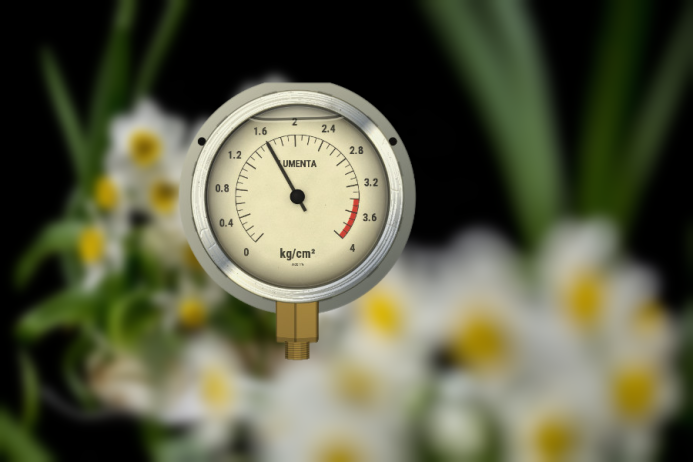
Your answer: **1.6** kg/cm²
